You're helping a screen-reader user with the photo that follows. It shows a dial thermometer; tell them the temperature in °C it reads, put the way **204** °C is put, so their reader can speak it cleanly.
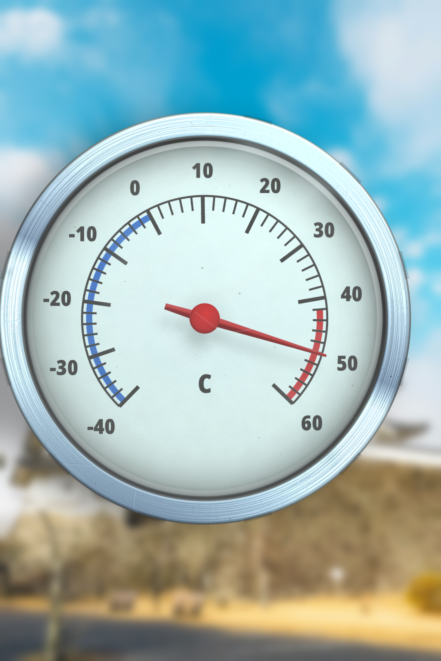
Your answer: **50** °C
